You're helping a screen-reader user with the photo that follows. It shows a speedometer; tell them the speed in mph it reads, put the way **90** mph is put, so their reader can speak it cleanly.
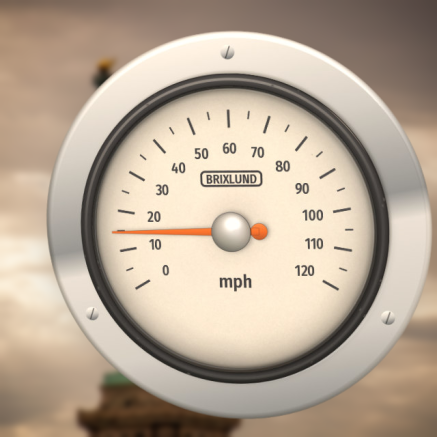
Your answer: **15** mph
